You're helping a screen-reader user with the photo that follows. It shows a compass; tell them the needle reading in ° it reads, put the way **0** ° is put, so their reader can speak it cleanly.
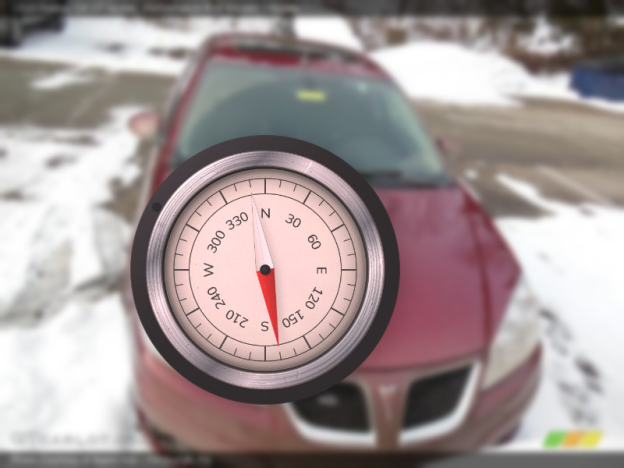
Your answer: **170** °
